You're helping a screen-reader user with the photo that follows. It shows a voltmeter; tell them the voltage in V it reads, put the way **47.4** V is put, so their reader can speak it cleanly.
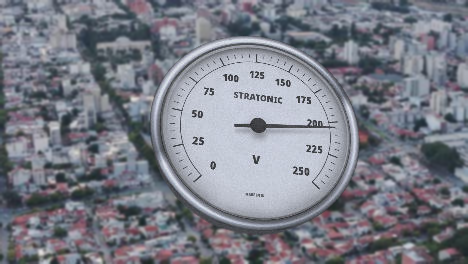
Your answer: **205** V
